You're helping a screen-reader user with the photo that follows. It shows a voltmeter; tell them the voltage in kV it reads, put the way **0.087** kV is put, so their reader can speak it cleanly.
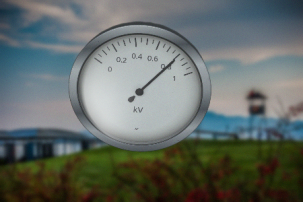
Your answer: **0.8** kV
